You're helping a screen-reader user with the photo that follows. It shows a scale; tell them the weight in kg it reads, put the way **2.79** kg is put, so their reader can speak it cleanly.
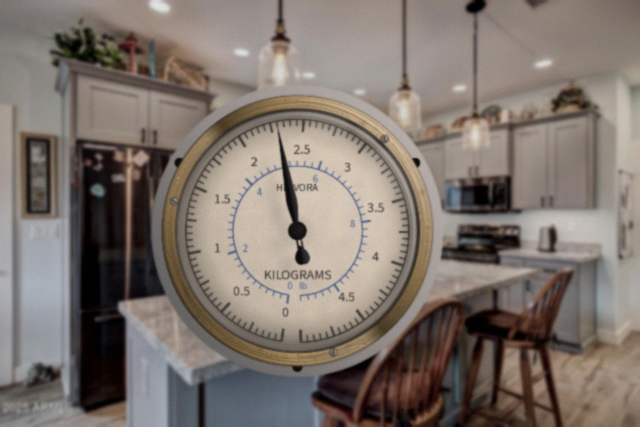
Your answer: **2.3** kg
